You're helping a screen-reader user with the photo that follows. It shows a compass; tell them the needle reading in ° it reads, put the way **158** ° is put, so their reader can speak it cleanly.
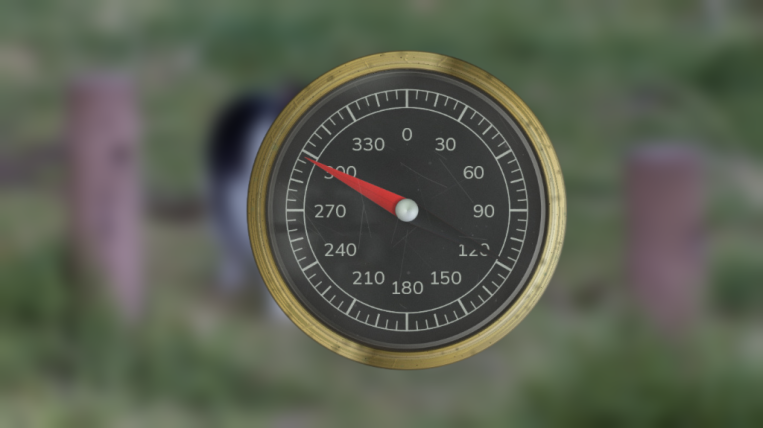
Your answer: **297.5** °
